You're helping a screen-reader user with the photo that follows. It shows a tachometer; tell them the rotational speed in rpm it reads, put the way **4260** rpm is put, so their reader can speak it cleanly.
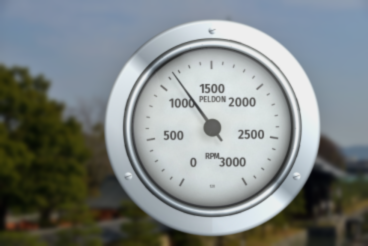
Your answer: **1150** rpm
